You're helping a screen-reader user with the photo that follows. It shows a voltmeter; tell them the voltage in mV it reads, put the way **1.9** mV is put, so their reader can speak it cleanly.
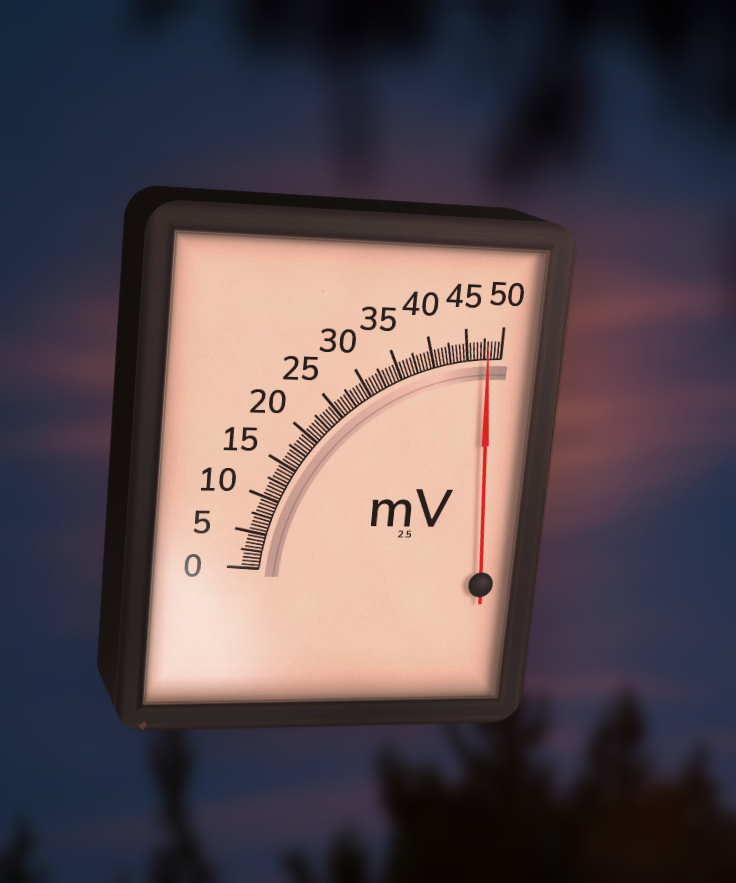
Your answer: **47.5** mV
